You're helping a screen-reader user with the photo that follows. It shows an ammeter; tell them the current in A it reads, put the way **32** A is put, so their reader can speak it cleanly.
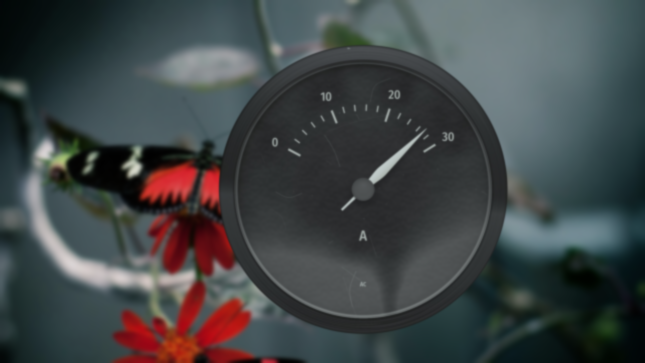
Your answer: **27** A
